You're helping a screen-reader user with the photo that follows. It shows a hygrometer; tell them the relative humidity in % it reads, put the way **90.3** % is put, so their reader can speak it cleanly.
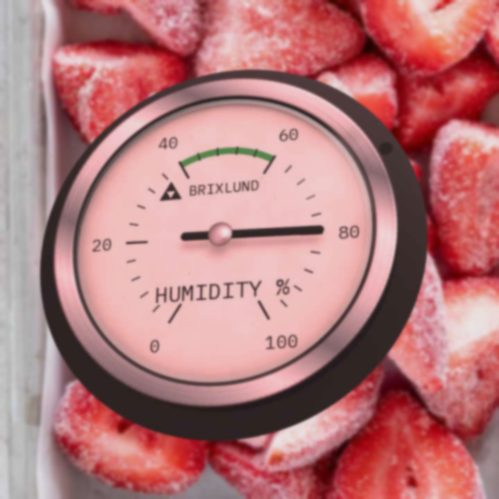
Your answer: **80** %
